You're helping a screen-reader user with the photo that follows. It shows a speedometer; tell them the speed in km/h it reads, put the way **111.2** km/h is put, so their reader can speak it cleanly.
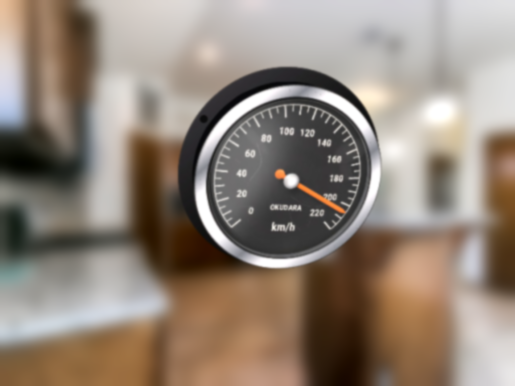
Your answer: **205** km/h
